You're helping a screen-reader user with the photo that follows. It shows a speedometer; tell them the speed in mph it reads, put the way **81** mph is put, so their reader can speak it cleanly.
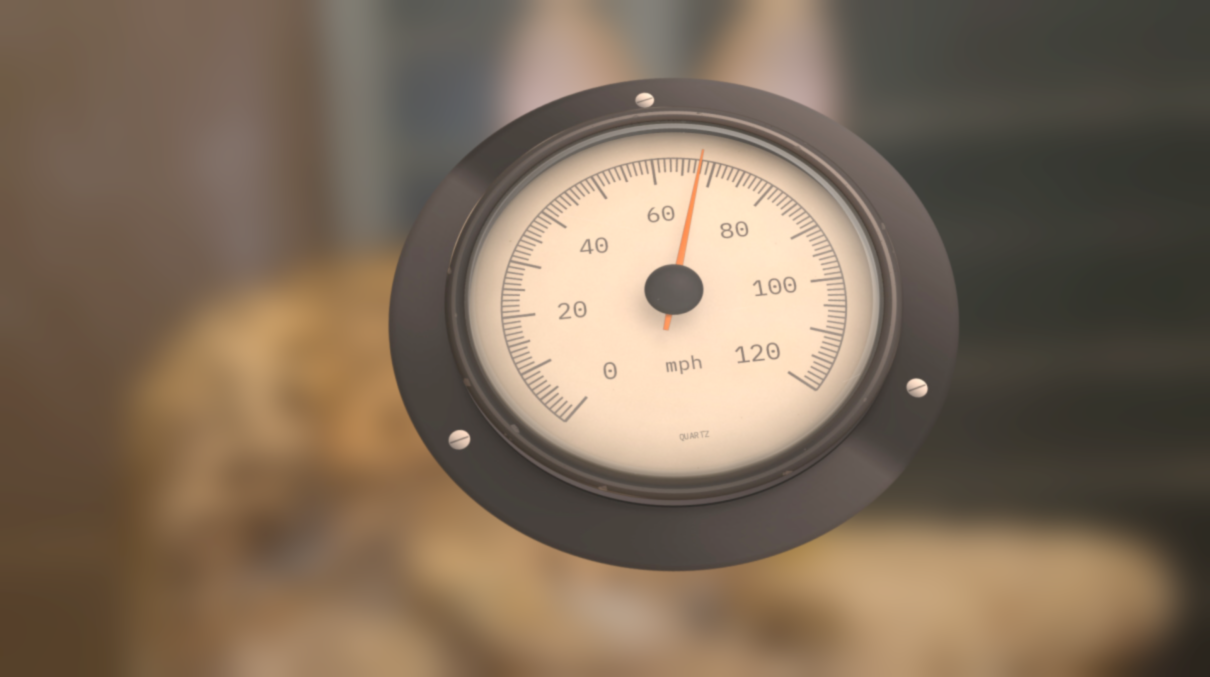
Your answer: **68** mph
